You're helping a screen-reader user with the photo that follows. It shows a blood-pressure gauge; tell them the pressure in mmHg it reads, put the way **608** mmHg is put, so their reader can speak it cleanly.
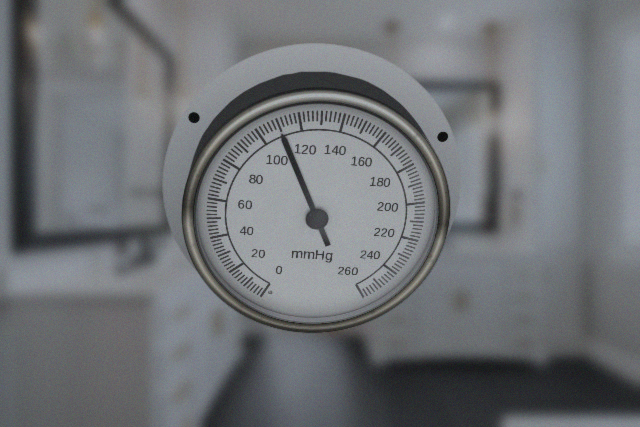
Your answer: **110** mmHg
